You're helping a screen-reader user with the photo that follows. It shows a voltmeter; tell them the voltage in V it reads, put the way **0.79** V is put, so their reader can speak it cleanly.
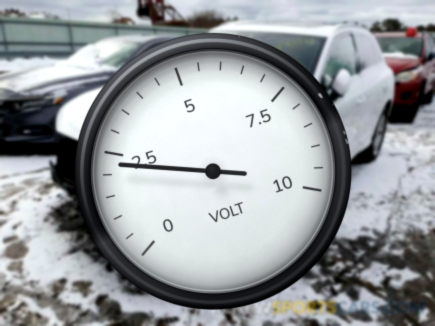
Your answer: **2.25** V
